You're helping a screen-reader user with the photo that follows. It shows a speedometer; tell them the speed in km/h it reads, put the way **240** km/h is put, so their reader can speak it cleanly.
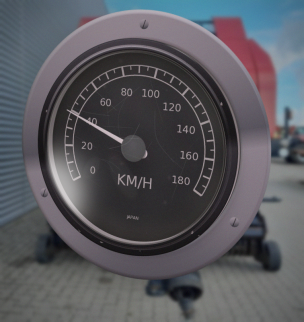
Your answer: **40** km/h
